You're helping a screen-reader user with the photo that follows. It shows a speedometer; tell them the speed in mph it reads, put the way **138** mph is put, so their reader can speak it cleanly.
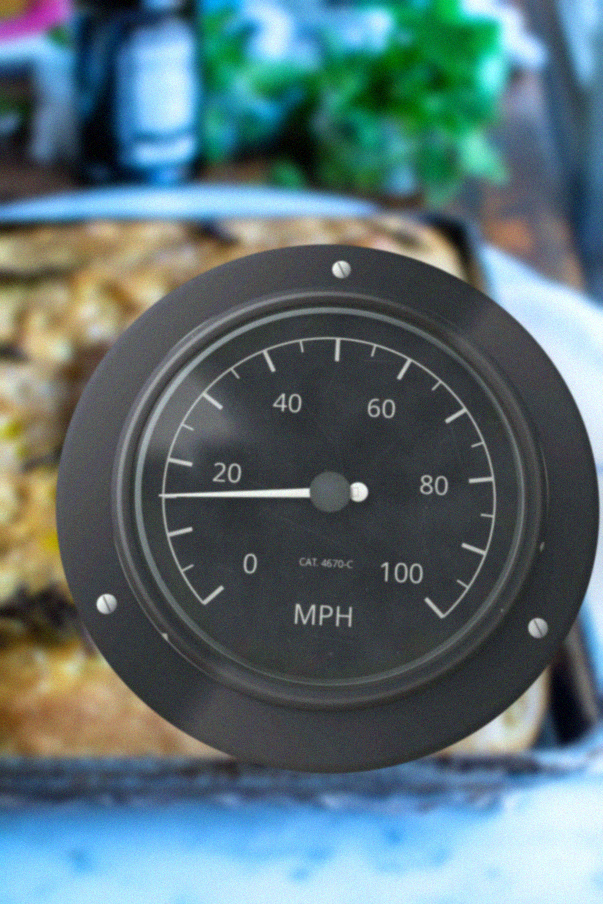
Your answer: **15** mph
